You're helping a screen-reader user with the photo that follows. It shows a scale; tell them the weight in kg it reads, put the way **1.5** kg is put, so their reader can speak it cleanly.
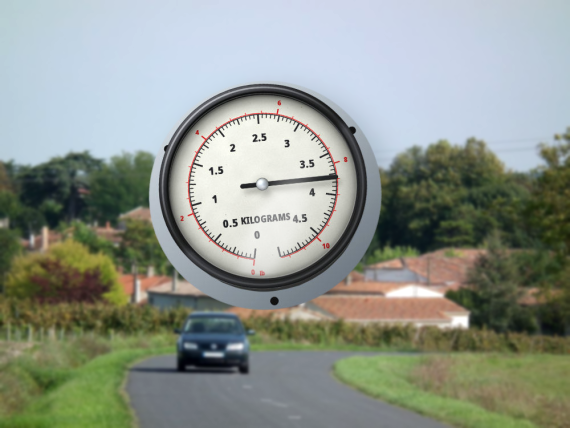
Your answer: **3.8** kg
